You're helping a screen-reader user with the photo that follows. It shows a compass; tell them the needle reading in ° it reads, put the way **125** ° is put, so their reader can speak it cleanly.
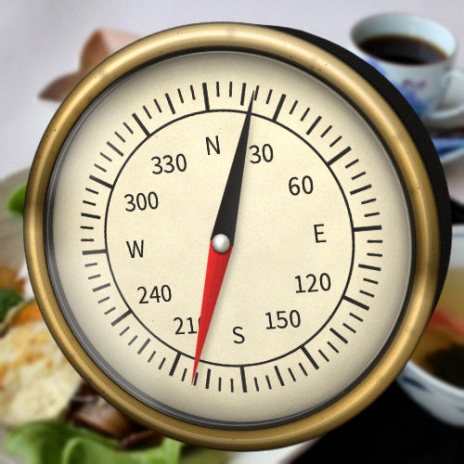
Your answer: **200** °
